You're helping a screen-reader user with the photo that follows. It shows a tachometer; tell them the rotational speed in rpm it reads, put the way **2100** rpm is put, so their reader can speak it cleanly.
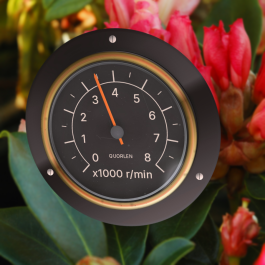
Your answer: **3500** rpm
